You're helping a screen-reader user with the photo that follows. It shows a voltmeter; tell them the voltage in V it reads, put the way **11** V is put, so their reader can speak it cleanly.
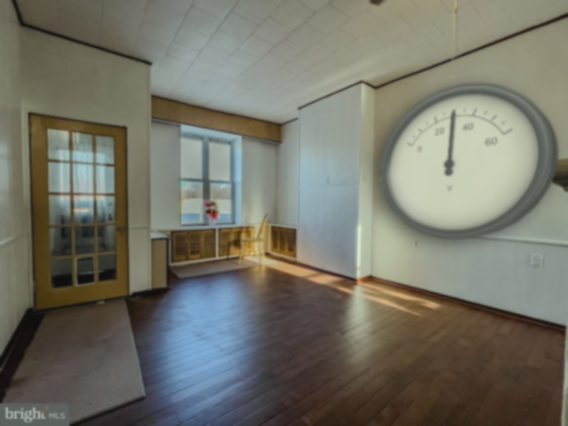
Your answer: **30** V
